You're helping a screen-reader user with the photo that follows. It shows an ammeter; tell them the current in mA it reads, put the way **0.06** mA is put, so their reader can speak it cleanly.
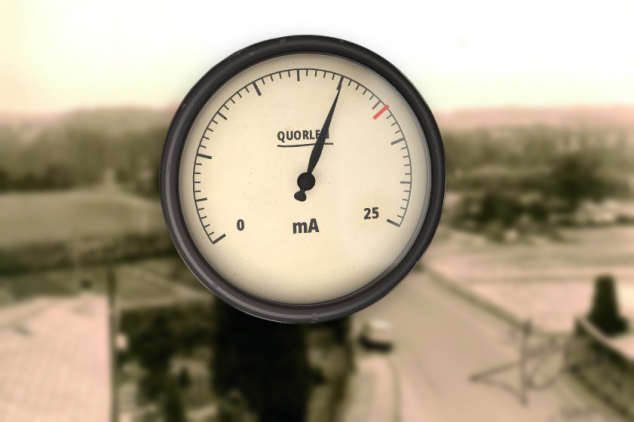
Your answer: **15** mA
